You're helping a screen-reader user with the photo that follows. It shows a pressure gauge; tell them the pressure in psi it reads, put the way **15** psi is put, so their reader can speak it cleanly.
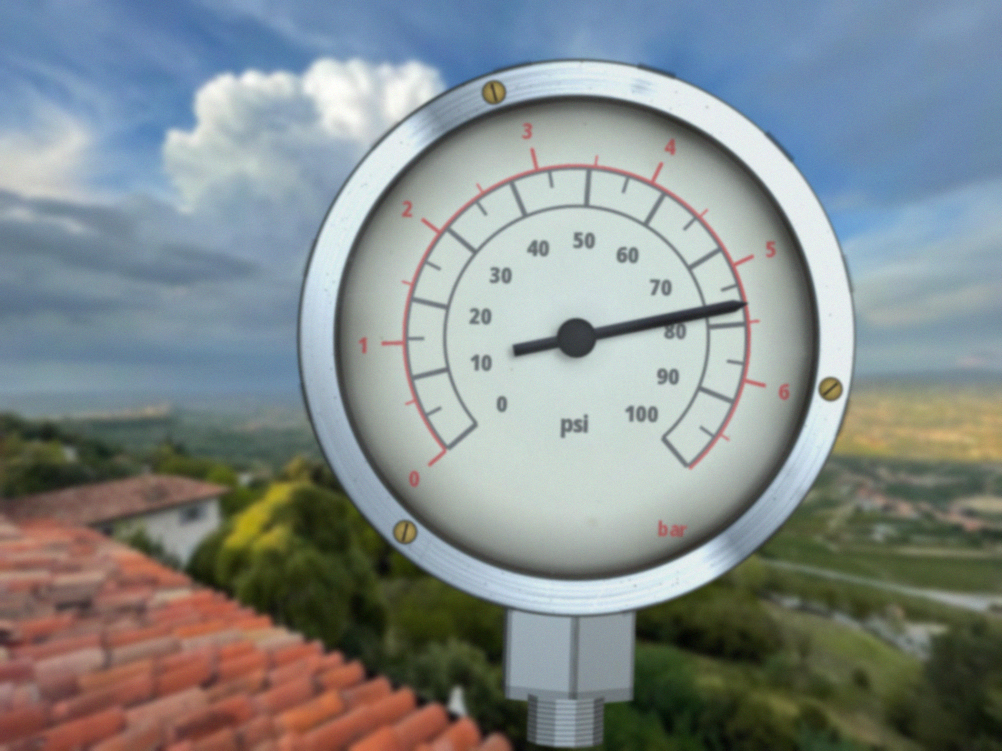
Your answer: **77.5** psi
